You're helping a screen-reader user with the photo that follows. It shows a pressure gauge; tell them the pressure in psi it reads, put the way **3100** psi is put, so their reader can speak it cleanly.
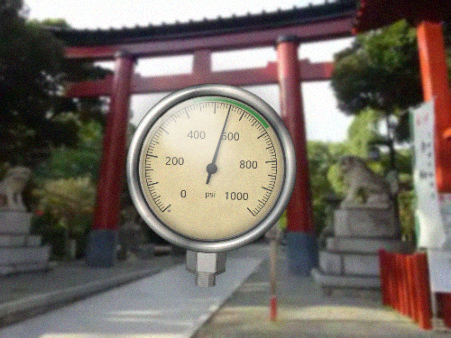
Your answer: **550** psi
